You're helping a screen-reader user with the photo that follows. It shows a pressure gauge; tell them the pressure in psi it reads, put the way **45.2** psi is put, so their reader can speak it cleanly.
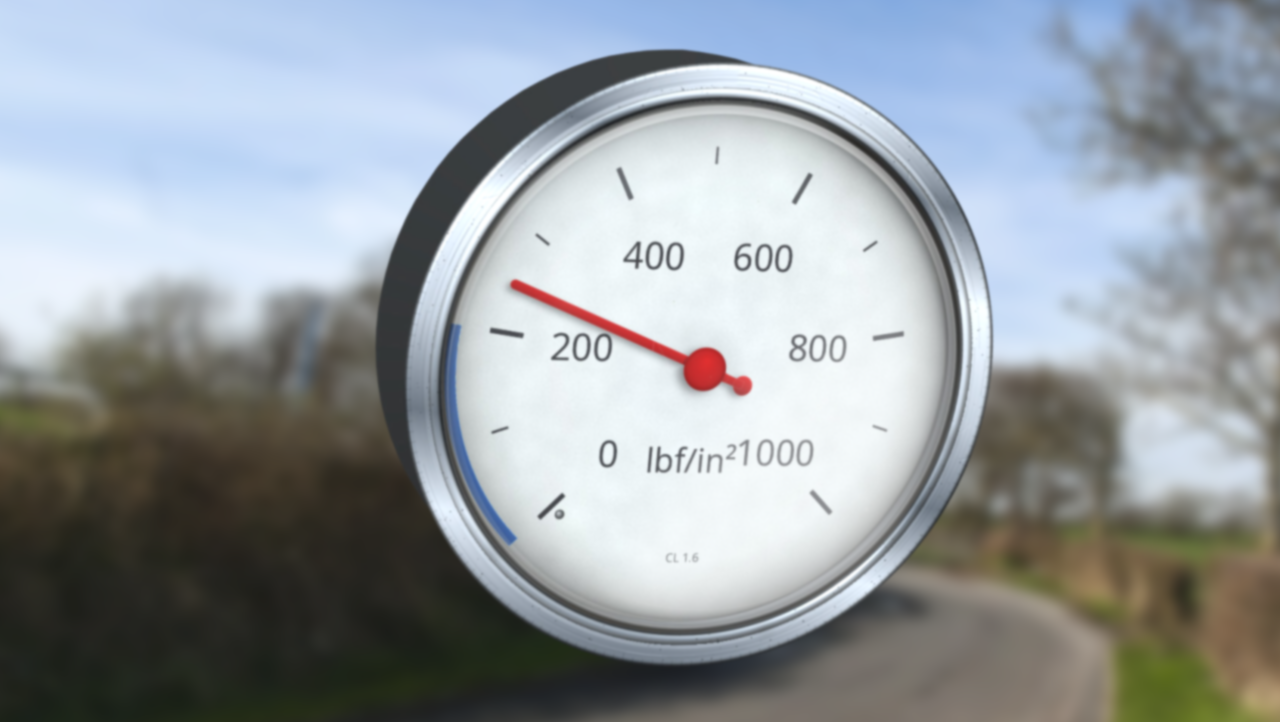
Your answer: **250** psi
